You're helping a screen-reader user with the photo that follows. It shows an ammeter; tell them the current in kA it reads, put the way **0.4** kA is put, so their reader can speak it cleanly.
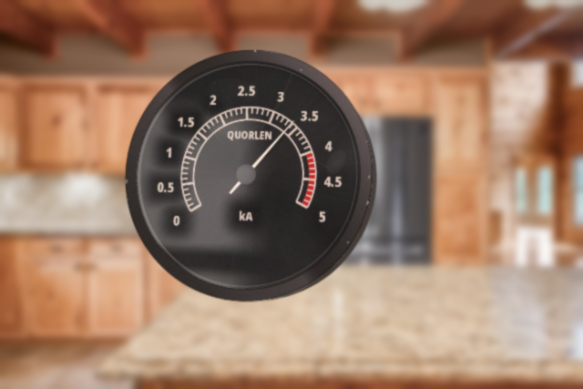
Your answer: **3.4** kA
